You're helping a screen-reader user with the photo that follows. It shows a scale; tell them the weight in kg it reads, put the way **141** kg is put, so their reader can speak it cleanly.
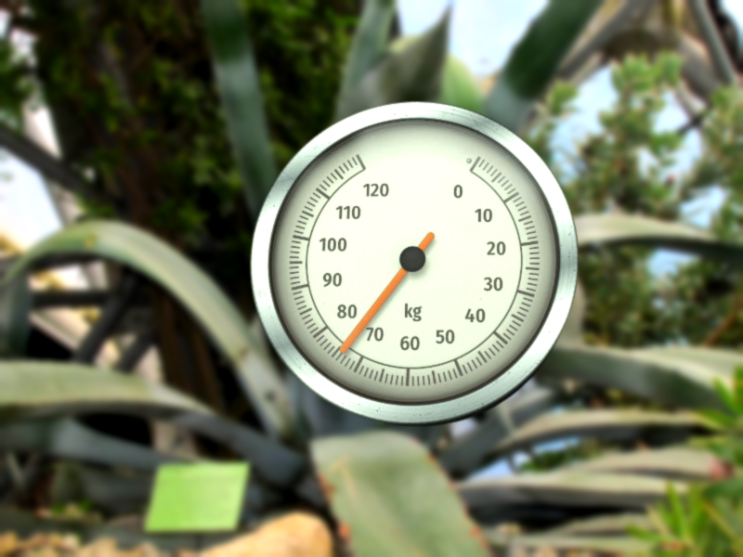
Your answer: **74** kg
